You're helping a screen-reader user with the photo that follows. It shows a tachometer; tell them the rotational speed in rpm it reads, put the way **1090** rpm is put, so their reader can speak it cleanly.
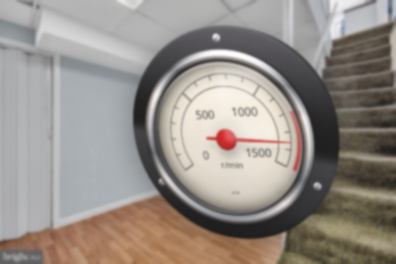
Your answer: **1350** rpm
